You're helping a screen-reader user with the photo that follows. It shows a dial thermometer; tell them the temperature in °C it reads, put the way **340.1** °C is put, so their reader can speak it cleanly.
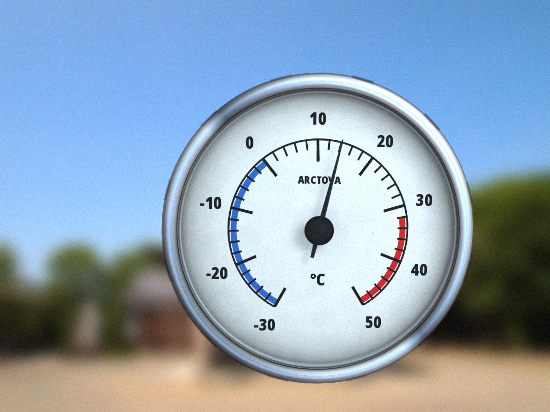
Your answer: **14** °C
